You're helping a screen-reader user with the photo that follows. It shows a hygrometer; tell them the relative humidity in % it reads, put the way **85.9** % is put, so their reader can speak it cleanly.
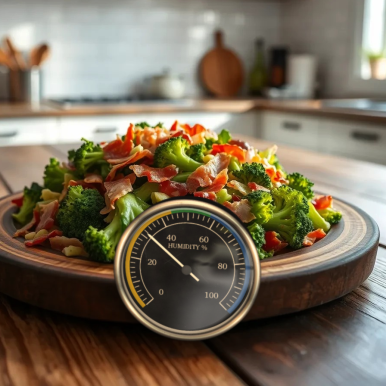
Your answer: **32** %
